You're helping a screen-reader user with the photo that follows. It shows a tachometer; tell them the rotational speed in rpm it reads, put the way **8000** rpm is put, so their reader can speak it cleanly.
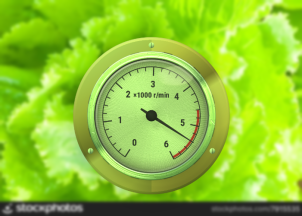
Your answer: **5400** rpm
